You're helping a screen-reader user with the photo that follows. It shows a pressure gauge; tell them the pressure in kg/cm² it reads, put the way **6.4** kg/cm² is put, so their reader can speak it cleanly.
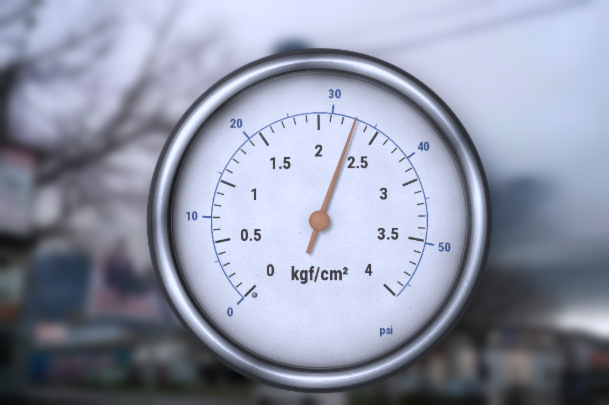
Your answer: **2.3** kg/cm²
